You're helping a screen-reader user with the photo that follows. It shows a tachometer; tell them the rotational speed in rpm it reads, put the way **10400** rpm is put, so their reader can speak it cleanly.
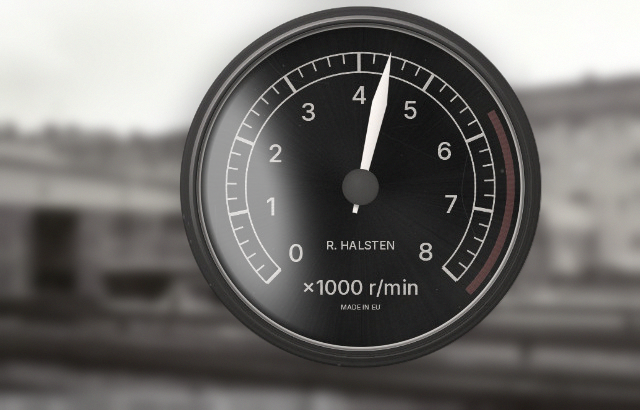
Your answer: **4400** rpm
